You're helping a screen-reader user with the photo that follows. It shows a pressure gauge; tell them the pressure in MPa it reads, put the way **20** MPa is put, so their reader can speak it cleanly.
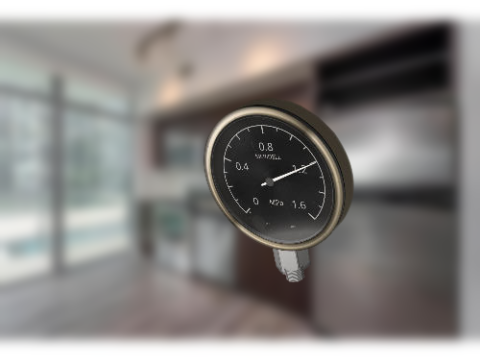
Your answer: **1.2** MPa
